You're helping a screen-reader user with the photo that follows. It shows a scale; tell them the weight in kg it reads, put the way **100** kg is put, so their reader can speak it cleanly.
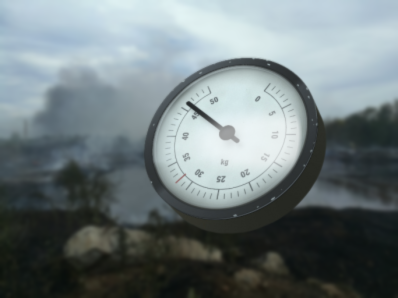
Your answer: **46** kg
